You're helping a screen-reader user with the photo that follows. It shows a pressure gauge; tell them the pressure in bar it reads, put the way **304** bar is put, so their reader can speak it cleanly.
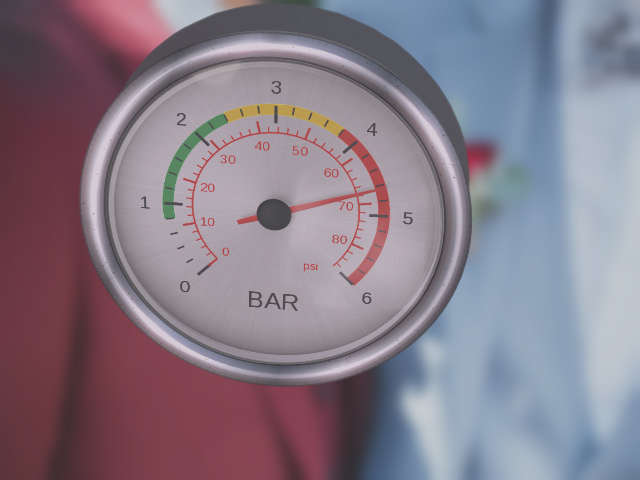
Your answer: **4.6** bar
